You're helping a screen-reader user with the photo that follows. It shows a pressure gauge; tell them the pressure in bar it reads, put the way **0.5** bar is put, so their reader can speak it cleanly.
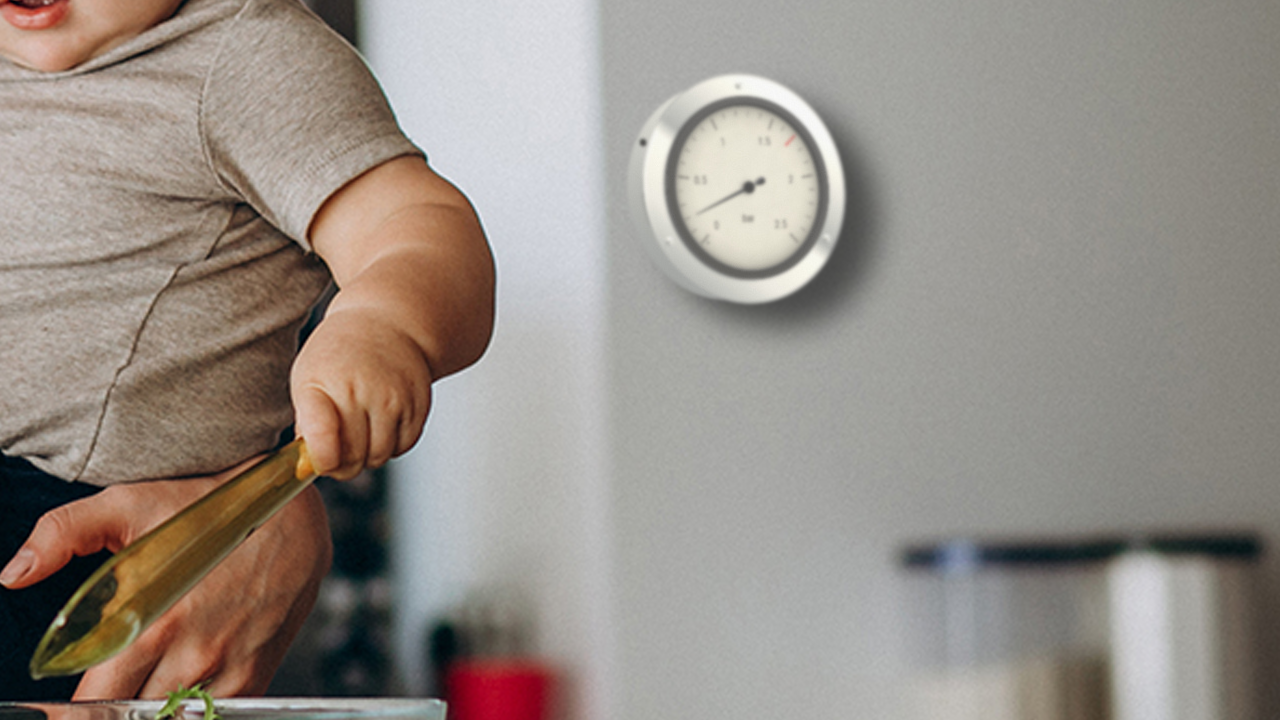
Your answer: **0.2** bar
